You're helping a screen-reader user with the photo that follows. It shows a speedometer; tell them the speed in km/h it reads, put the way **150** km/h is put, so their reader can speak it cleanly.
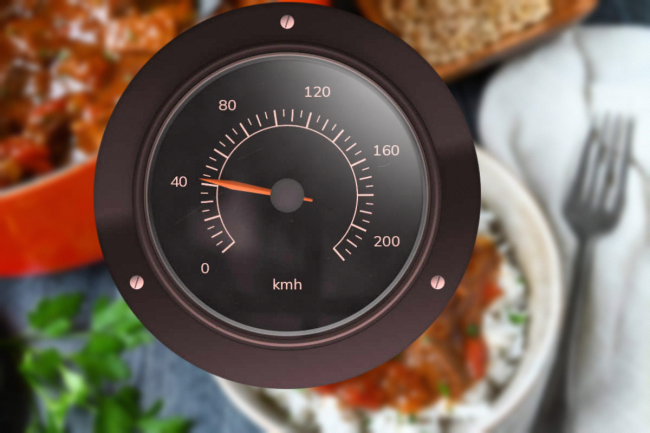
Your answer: **42.5** km/h
